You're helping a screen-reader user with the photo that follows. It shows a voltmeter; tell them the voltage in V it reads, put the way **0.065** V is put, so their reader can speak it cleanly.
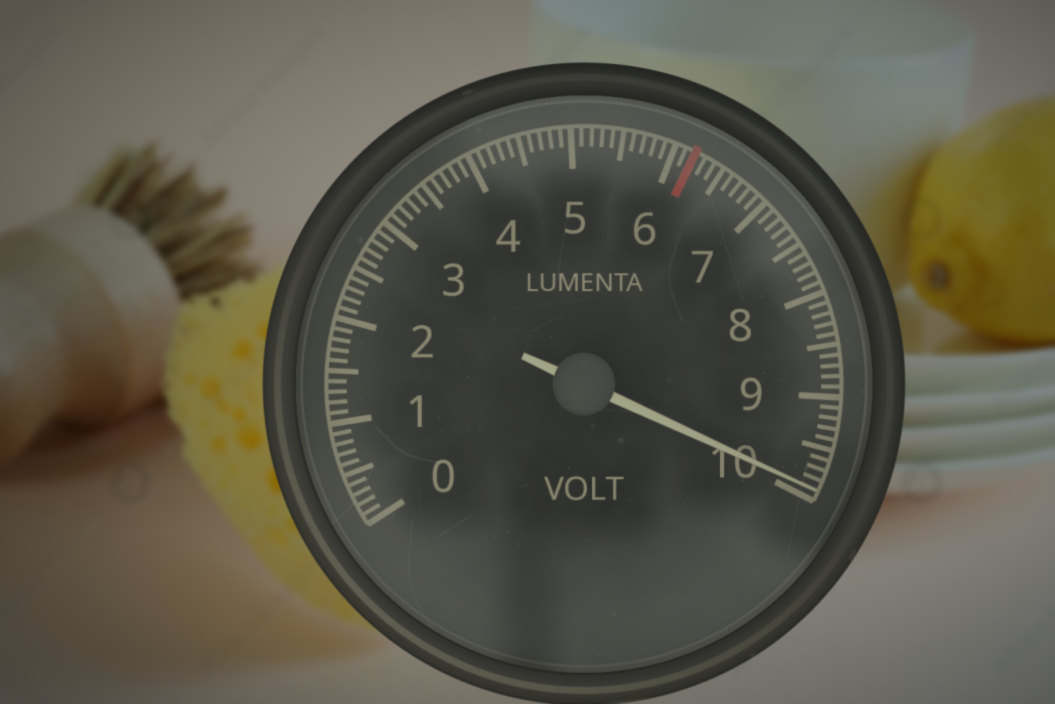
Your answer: **9.9** V
